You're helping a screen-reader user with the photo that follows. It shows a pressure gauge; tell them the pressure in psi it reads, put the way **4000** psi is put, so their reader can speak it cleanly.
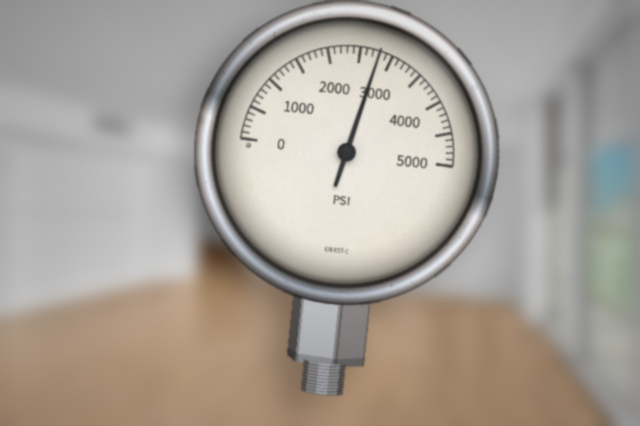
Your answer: **2800** psi
